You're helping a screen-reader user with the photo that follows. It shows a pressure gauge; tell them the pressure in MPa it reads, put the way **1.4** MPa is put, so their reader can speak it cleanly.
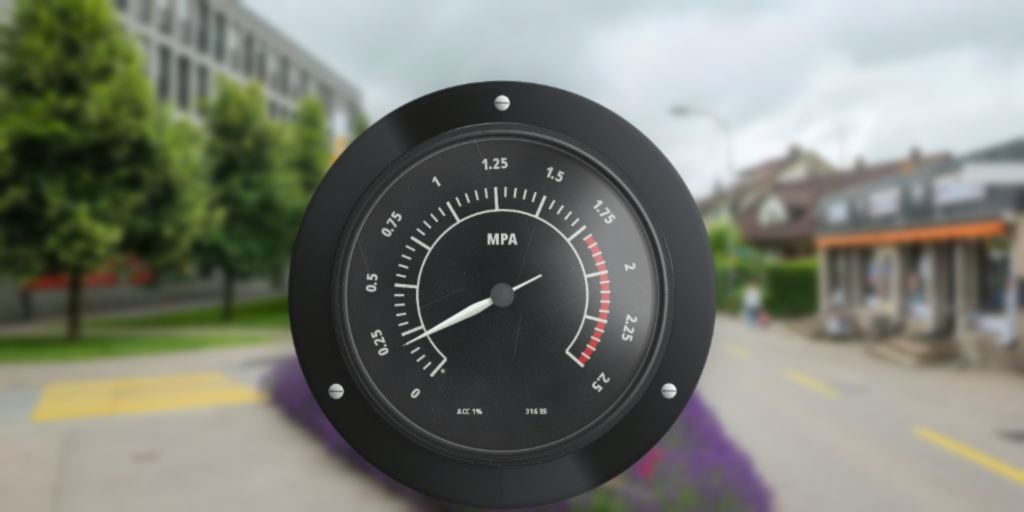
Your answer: **0.2** MPa
